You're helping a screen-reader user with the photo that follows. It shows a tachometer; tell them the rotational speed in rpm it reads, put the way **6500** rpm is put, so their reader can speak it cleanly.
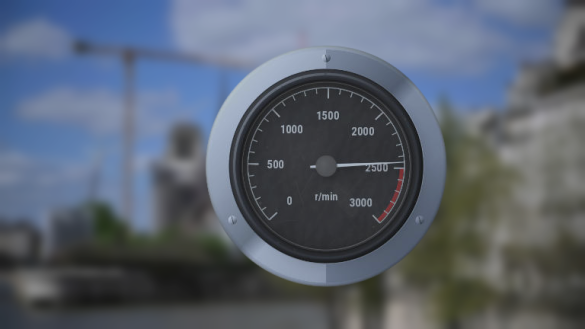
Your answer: **2450** rpm
